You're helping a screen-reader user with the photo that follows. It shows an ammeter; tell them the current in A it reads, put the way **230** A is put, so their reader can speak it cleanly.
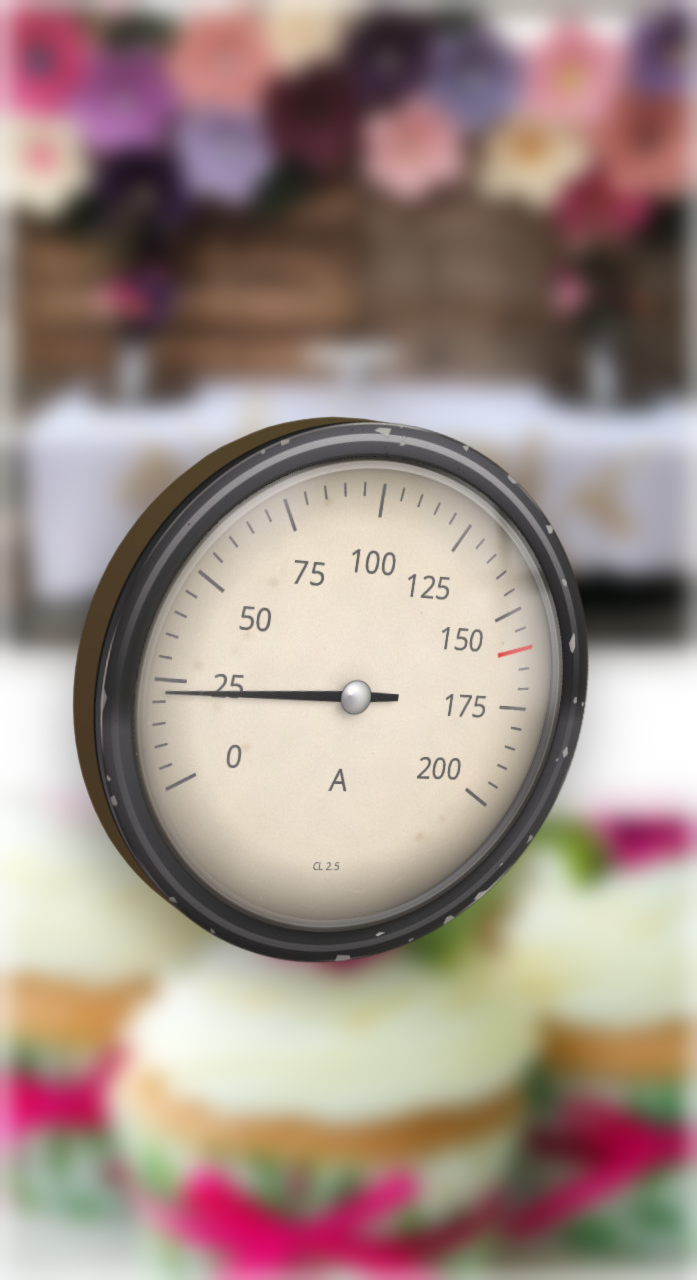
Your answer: **22.5** A
